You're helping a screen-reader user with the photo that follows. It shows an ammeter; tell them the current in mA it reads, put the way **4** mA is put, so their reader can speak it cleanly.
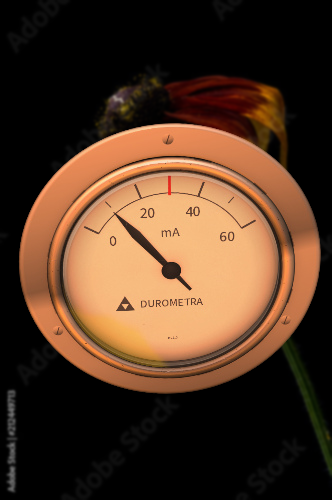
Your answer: **10** mA
